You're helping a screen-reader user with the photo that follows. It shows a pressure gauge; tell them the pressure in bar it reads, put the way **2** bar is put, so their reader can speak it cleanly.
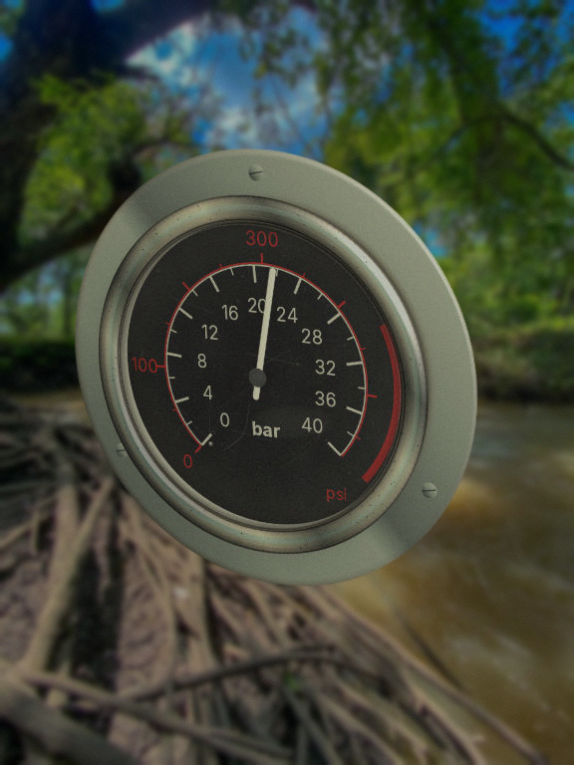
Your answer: **22** bar
